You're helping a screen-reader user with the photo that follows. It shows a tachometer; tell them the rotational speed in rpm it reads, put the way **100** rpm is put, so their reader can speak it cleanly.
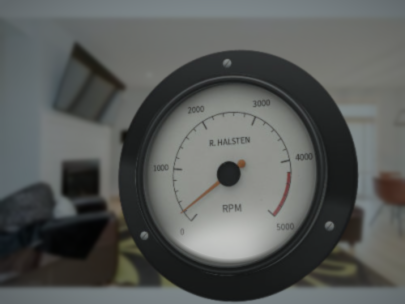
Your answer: **200** rpm
